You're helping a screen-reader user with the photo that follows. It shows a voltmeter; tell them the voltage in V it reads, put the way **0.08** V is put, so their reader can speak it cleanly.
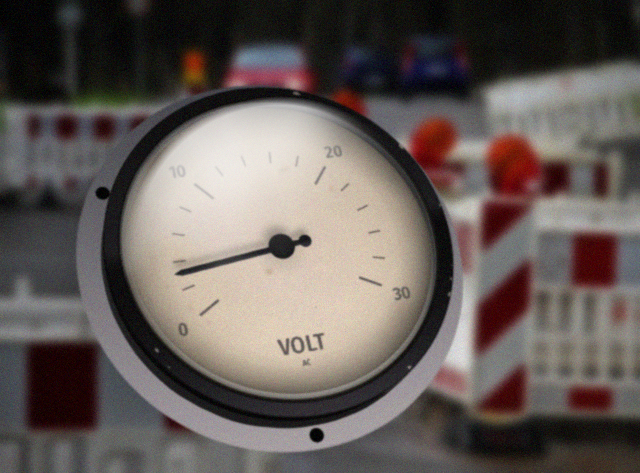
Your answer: **3** V
